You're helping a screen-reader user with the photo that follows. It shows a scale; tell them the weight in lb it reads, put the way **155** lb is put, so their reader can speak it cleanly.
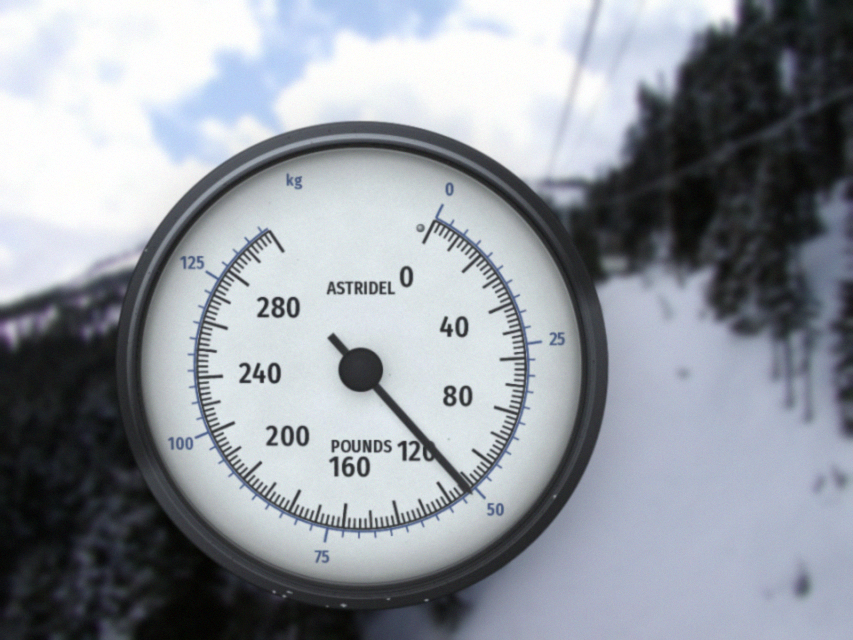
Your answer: **112** lb
